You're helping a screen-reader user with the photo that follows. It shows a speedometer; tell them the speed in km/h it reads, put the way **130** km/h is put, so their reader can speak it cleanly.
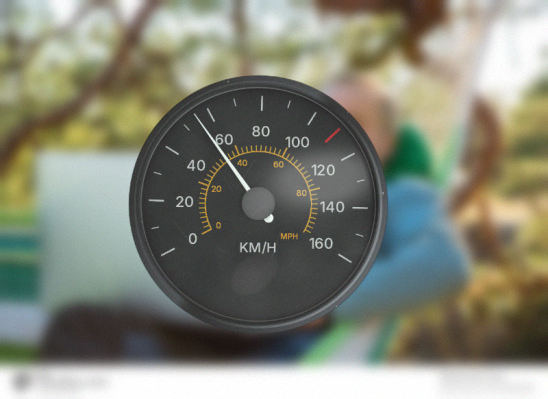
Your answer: **55** km/h
